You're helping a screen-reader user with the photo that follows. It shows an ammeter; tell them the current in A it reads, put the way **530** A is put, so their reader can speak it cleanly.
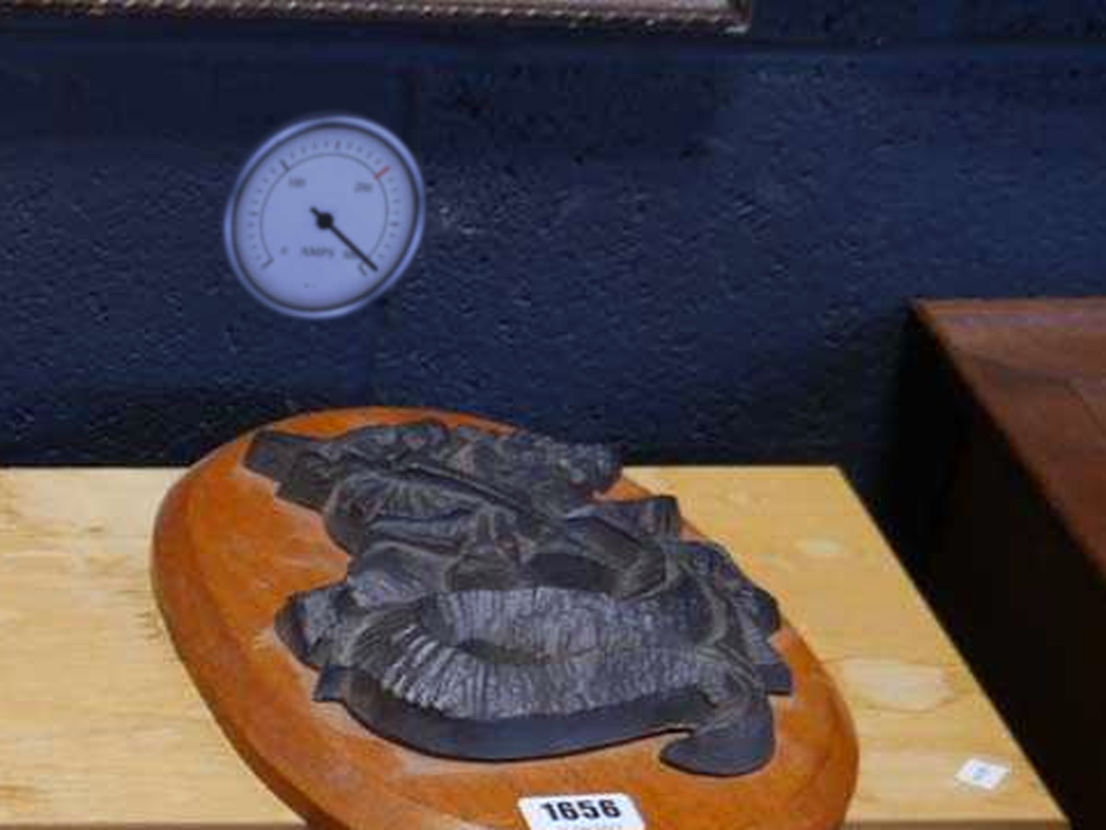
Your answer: **290** A
